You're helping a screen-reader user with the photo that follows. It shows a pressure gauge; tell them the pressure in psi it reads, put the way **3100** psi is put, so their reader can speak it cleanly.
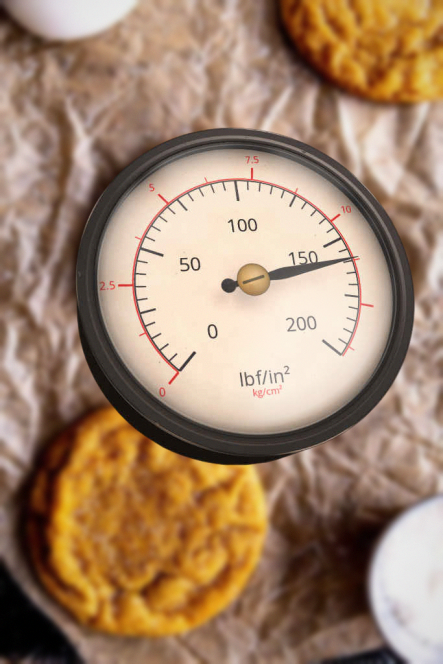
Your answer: **160** psi
